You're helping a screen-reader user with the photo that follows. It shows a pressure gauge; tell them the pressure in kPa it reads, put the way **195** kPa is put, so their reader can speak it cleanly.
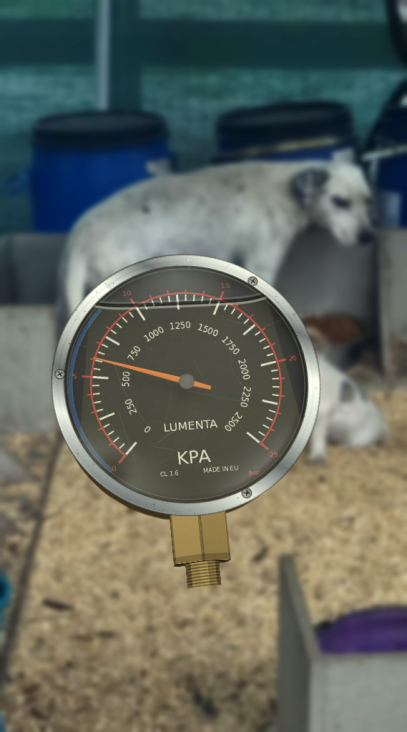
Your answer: **600** kPa
